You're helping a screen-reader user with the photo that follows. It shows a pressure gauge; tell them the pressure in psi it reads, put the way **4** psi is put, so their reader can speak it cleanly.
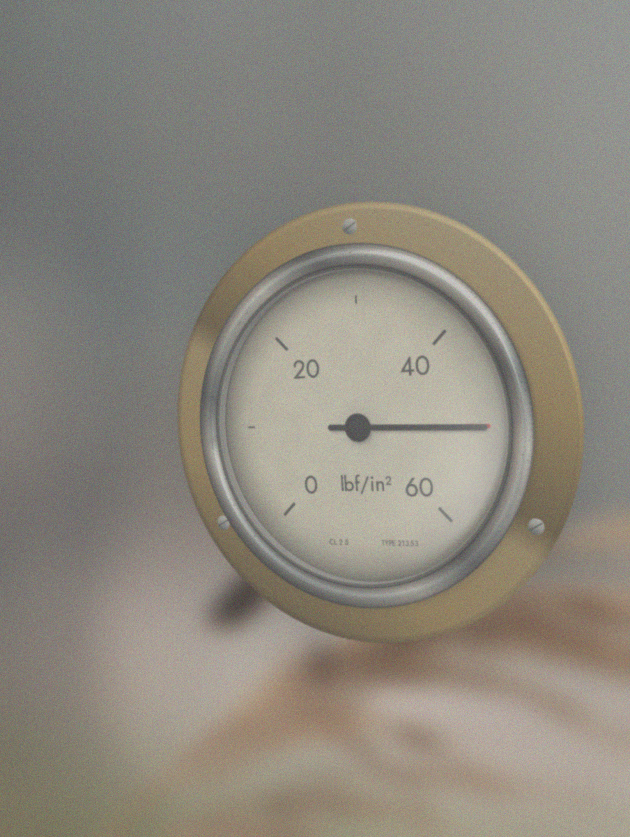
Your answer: **50** psi
